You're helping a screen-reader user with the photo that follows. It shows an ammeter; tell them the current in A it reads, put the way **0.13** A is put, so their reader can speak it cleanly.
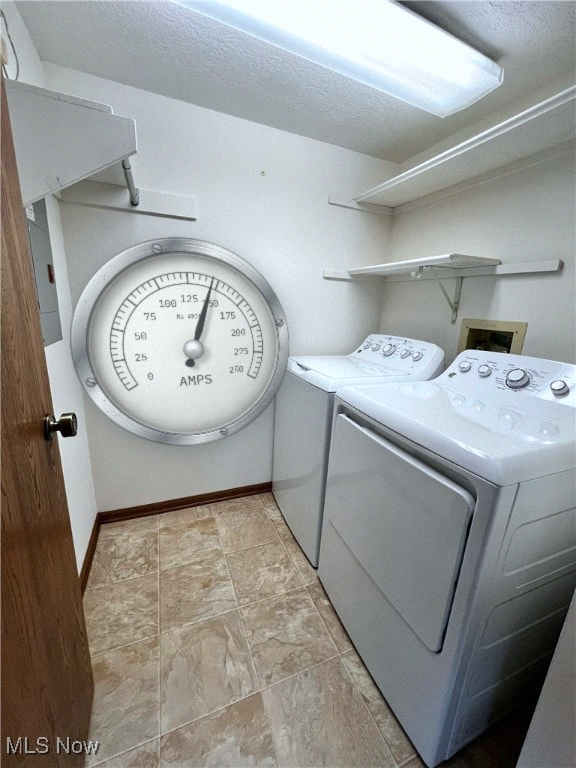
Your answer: **145** A
